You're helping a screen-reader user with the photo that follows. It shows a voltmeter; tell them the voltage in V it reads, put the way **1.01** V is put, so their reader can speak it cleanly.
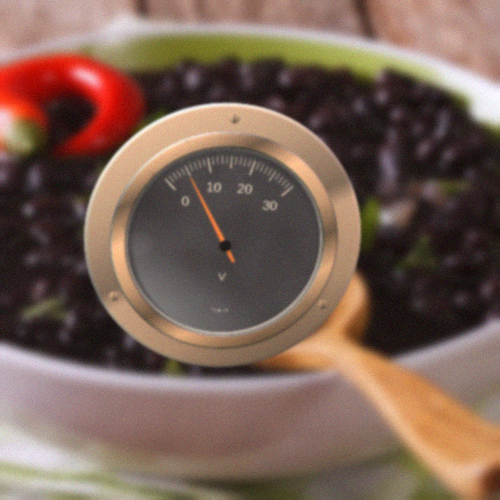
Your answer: **5** V
